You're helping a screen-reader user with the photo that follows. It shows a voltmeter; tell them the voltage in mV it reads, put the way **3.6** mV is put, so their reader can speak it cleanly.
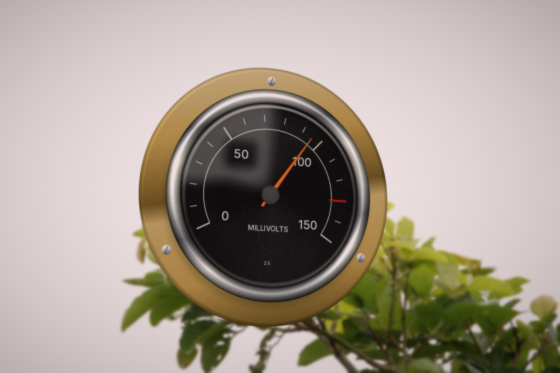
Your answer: **95** mV
